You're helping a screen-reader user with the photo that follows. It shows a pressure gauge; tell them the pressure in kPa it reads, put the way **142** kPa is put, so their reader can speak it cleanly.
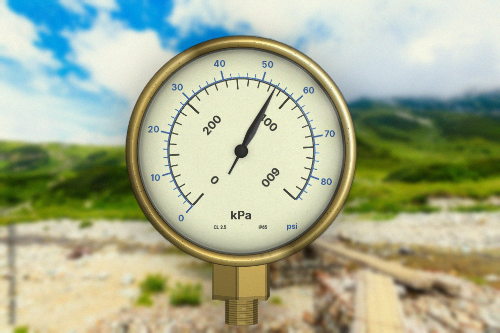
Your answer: **370** kPa
